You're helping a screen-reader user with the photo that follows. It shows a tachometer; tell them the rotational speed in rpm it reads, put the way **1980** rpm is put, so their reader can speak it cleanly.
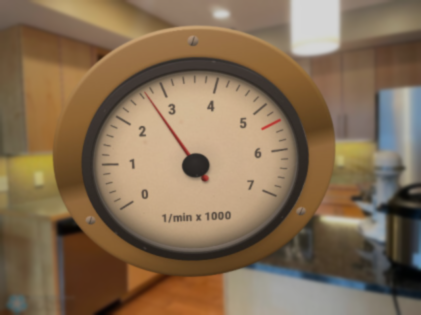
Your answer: **2700** rpm
